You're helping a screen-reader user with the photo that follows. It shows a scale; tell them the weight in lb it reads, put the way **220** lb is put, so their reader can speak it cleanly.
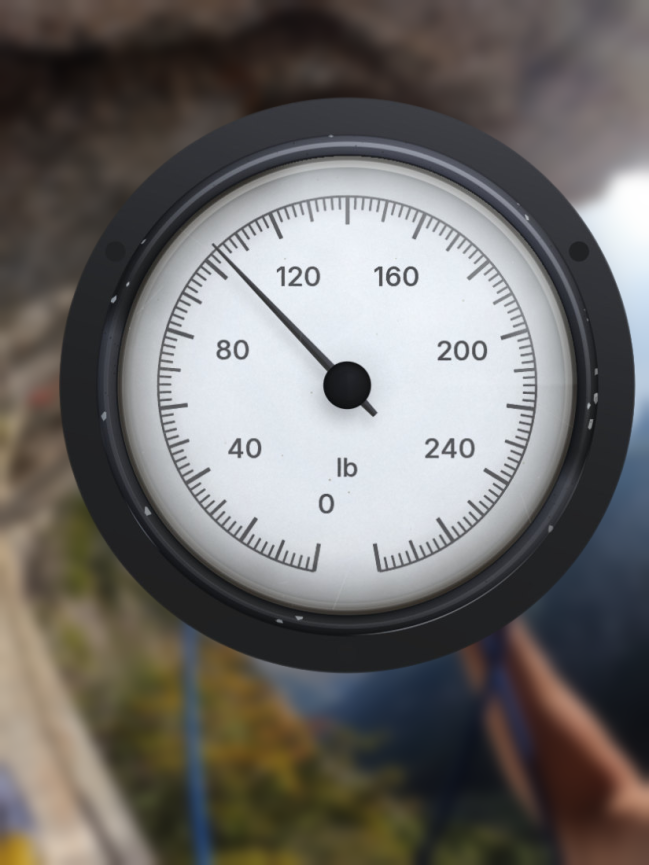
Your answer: **104** lb
